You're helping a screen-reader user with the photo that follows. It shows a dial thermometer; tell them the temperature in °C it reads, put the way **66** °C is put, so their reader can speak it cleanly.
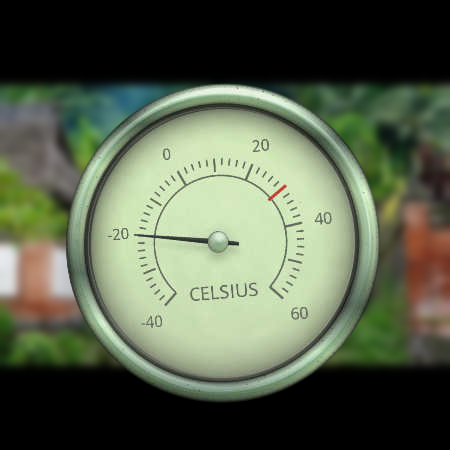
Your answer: **-20** °C
